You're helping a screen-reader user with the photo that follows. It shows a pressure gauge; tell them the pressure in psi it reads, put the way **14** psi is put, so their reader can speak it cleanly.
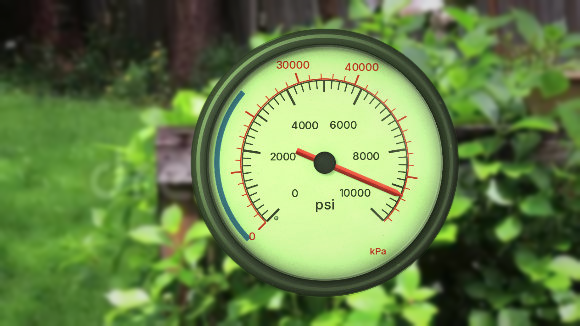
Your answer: **9200** psi
